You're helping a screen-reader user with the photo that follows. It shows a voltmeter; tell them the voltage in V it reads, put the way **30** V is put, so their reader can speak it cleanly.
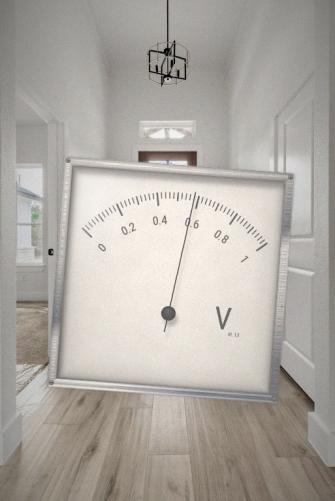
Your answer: **0.58** V
